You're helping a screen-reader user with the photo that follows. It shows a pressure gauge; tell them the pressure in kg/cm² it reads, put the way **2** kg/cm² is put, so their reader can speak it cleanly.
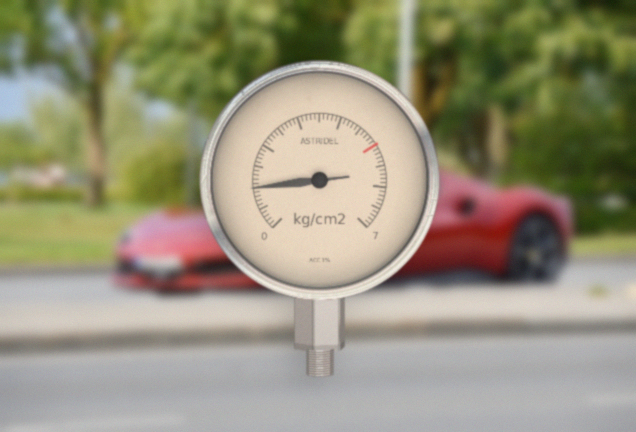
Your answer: **1** kg/cm²
